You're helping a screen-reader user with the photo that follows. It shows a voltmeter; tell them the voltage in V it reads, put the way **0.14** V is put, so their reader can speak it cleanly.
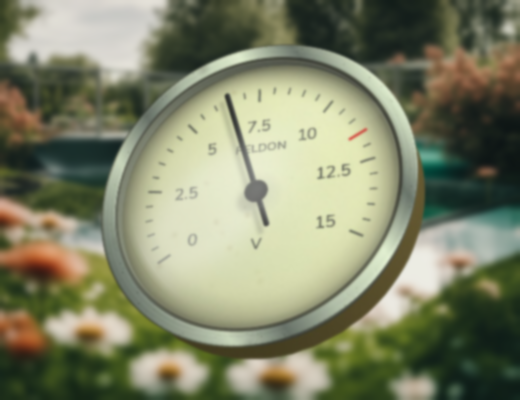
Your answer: **6.5** V
